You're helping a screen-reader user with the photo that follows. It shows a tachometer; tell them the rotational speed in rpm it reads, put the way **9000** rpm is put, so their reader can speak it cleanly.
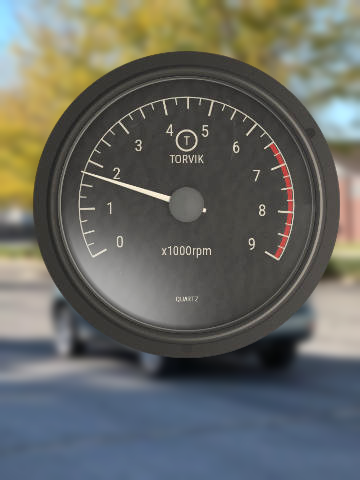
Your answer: **1750** rpm
